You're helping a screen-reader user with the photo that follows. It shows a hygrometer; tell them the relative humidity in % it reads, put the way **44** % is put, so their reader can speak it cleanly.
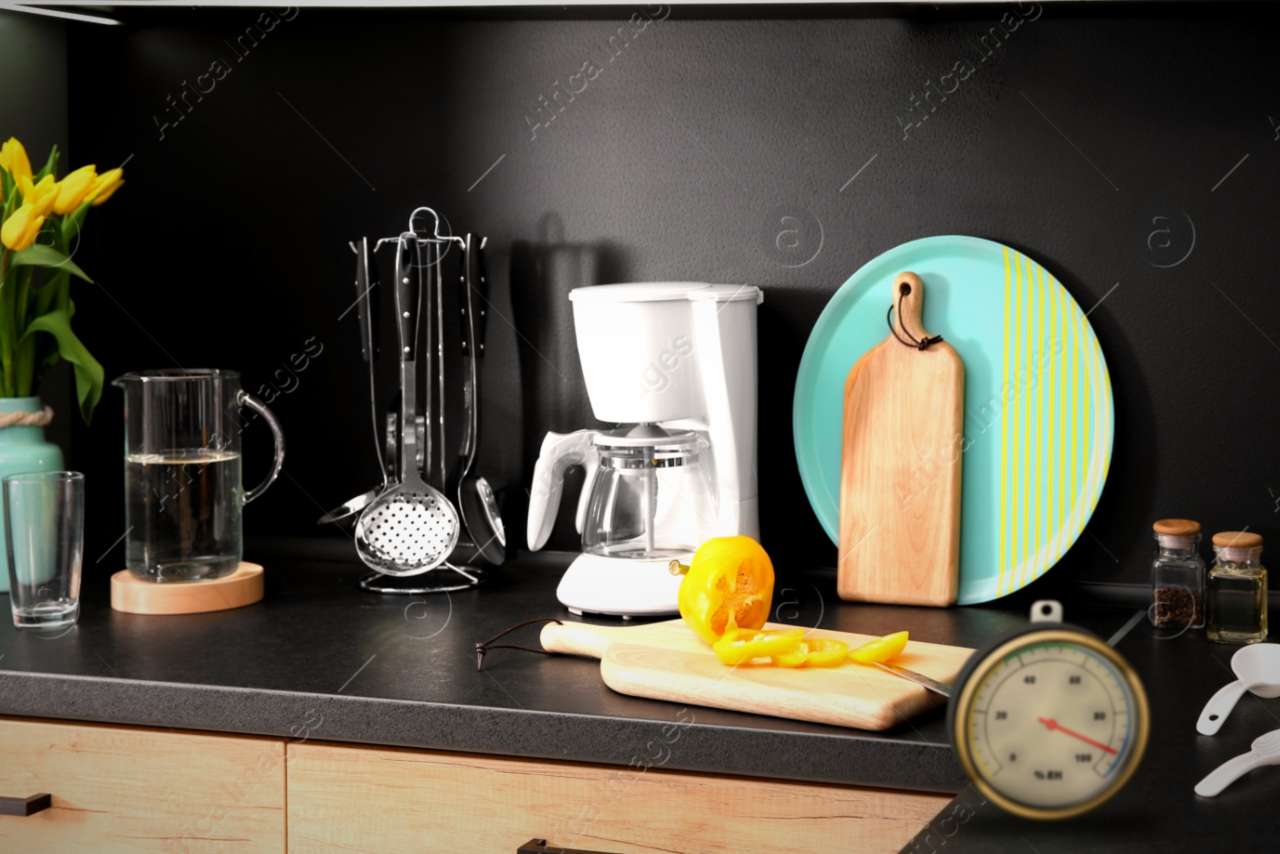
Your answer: **92** %
